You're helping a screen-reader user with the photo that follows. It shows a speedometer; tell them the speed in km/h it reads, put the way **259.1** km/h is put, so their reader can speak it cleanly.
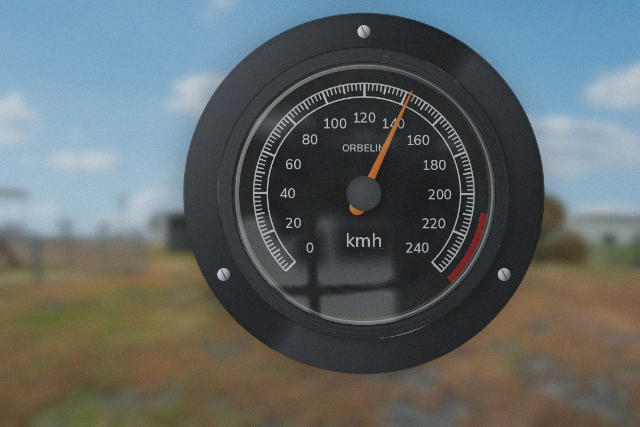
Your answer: **142** km/h
